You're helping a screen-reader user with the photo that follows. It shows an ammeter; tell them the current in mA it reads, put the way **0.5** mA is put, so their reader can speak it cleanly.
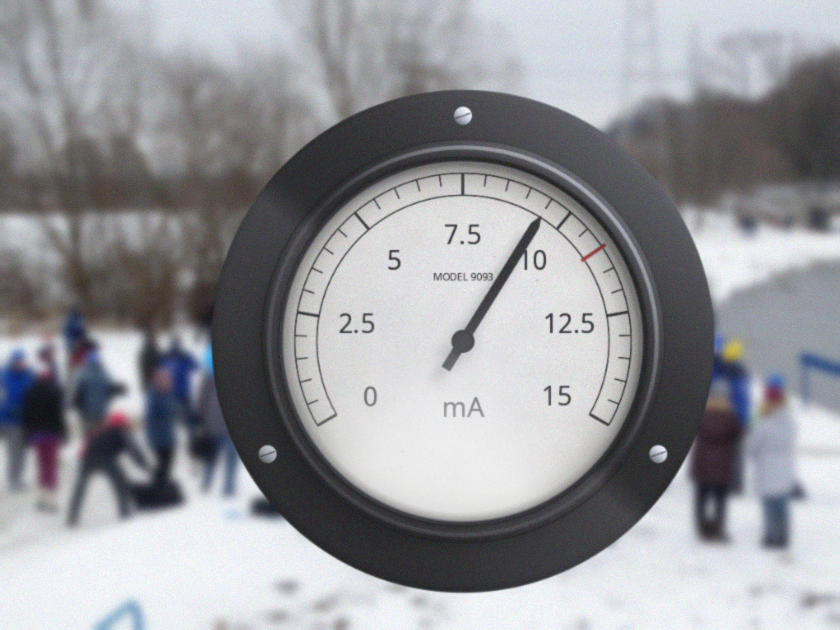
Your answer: **9.5** mA
